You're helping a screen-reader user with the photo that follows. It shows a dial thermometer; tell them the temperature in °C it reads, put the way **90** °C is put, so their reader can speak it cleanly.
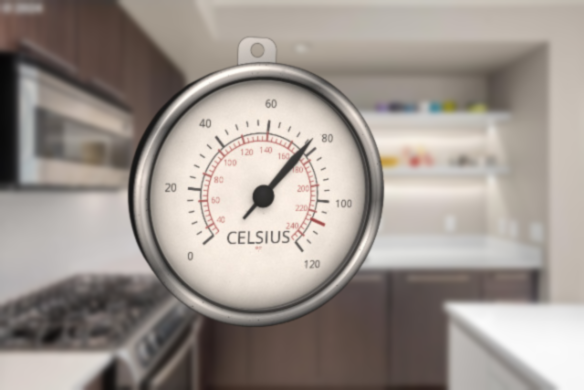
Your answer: **76** °C
